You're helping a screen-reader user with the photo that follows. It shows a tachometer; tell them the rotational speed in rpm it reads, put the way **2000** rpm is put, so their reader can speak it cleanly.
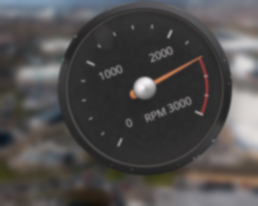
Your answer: **2400** rpm
